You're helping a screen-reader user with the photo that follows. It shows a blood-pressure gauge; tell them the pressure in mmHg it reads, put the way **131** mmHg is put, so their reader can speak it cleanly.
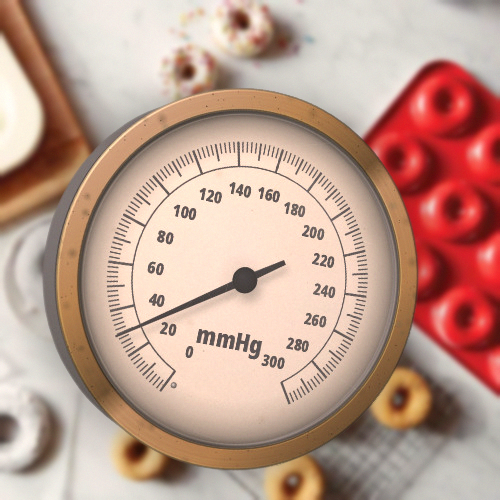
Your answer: **30** mmHg
